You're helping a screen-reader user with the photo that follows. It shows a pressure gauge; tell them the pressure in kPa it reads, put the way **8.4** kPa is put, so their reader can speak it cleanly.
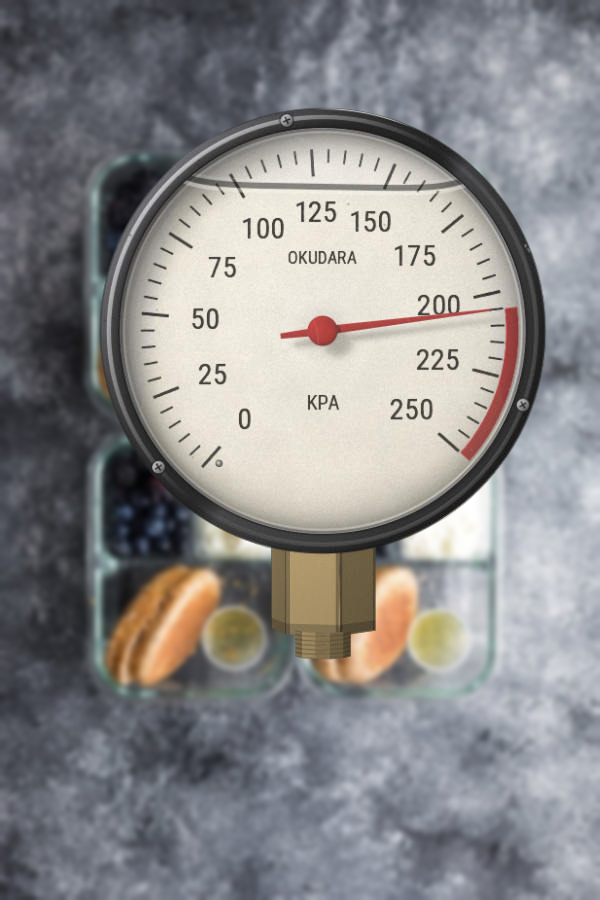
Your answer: **205** kPa
